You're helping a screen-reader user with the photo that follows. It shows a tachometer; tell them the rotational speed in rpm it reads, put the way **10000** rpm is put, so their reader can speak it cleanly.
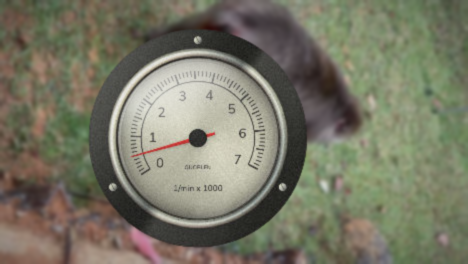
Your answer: **500** rpm
